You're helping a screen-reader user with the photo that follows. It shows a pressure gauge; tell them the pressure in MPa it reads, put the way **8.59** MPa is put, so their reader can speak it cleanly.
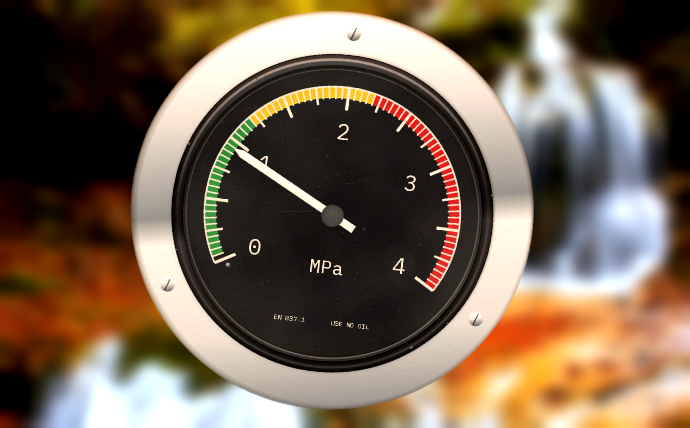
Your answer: **0.95** MPa
